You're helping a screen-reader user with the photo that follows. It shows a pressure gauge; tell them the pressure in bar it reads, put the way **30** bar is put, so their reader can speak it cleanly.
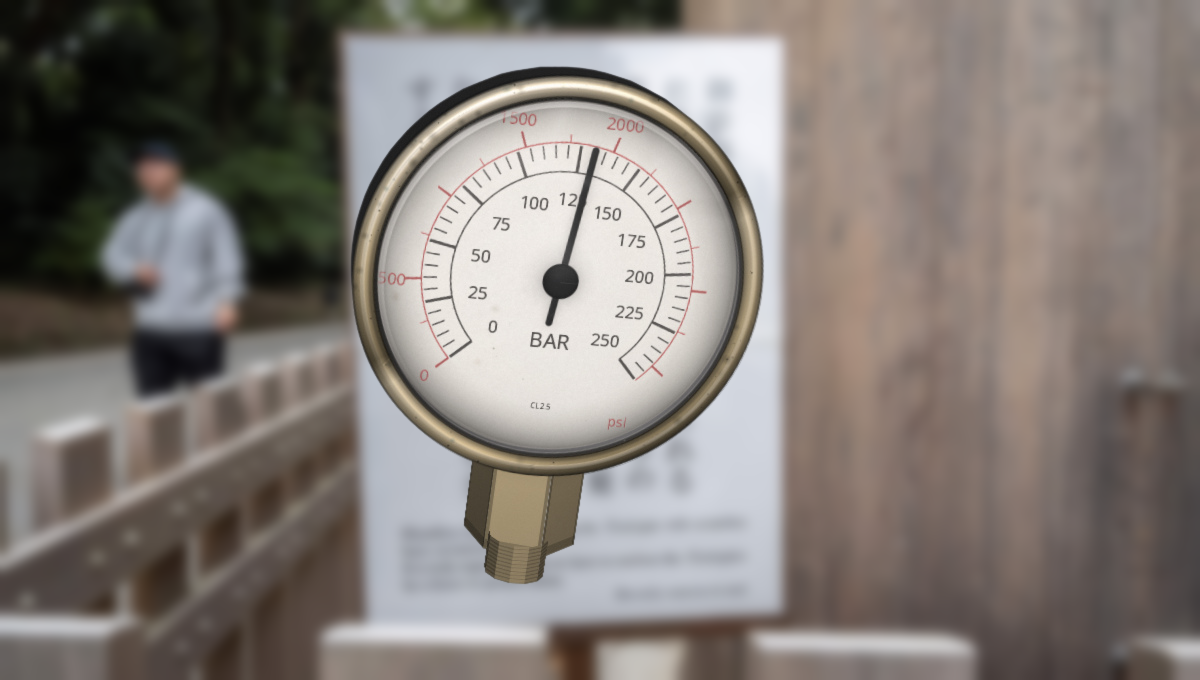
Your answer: **130** bar
